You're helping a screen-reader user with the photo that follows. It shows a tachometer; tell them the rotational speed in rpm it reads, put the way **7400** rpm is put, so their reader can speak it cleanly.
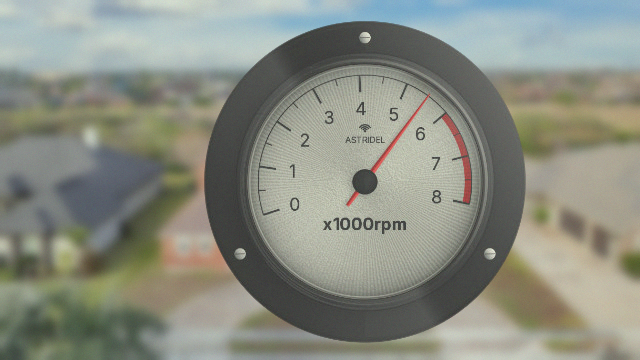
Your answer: **5500** rpm
